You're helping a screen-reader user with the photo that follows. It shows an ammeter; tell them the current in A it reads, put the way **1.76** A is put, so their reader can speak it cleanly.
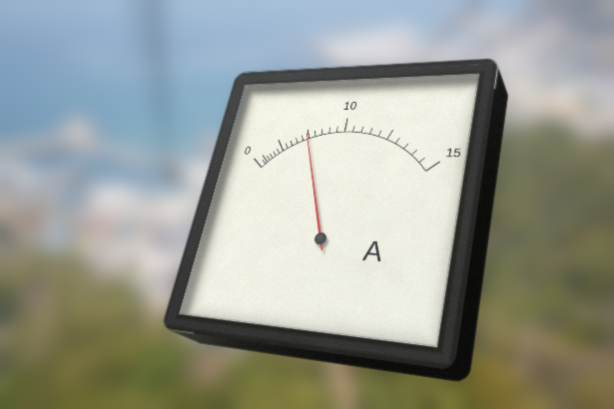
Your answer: **7.5** A
